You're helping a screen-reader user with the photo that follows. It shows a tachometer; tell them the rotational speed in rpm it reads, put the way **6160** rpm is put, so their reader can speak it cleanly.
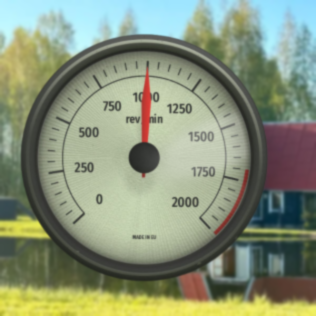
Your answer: **1000** rpm
